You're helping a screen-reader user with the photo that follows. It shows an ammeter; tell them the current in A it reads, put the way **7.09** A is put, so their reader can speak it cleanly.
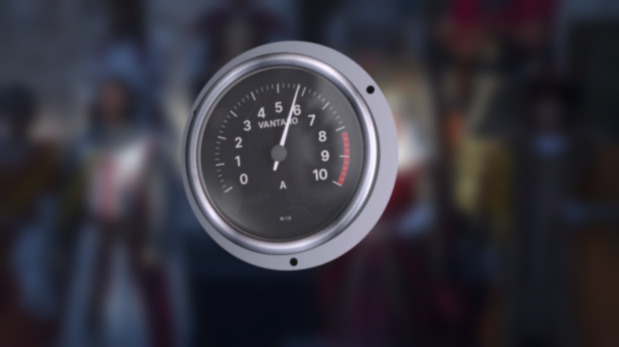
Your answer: **5.8** A
